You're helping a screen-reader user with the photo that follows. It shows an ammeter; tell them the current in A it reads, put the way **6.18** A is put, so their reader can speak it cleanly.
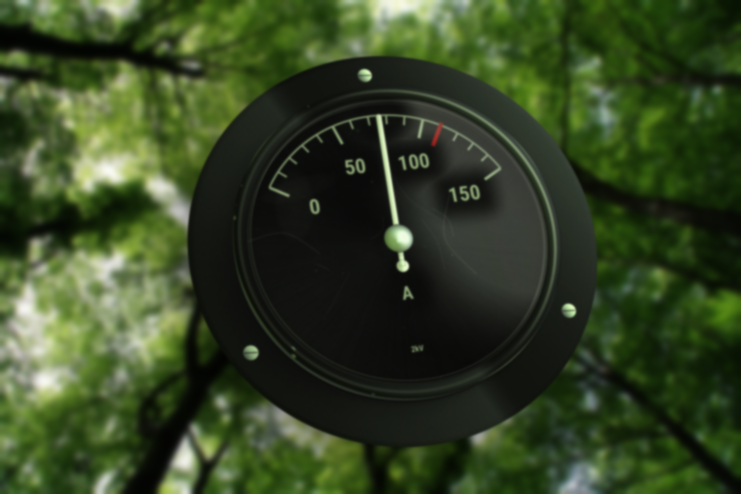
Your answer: **75** A
